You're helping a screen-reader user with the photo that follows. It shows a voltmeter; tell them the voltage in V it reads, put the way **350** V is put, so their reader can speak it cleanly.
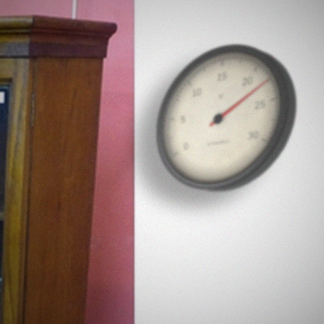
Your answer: **22.5** V
